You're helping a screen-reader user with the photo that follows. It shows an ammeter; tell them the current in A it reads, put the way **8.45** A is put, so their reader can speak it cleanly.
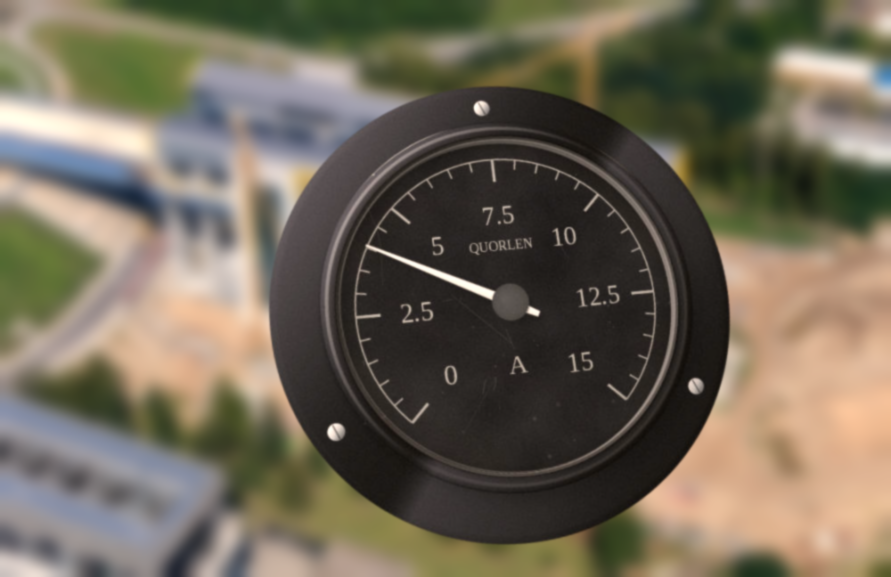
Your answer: **4** A
